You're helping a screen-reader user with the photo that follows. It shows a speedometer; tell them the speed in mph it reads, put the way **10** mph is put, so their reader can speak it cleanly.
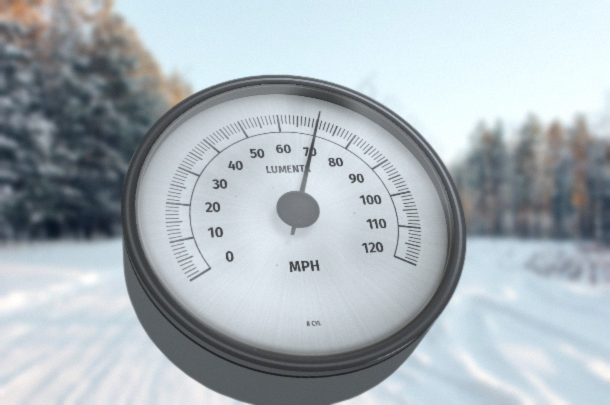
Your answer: **70** mph
